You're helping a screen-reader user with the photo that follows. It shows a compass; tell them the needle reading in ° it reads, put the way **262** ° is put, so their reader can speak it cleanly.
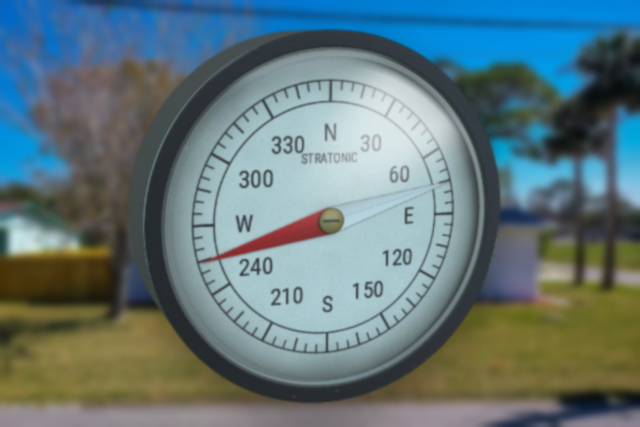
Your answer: **255** °
